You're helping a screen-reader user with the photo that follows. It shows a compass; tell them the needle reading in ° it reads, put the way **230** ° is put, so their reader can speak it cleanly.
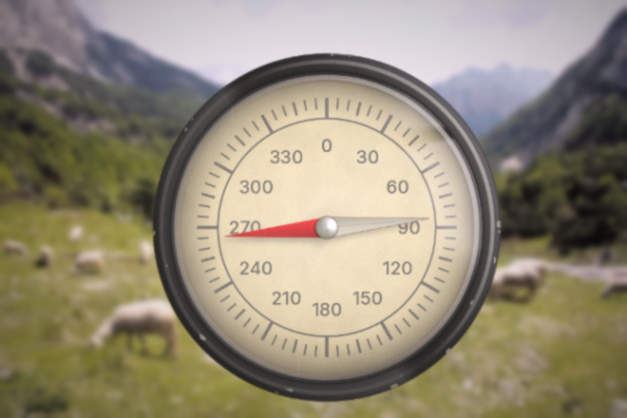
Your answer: **265** °
